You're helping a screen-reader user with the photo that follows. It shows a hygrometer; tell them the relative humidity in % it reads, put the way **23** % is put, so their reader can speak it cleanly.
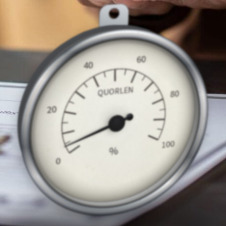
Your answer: **5** %
